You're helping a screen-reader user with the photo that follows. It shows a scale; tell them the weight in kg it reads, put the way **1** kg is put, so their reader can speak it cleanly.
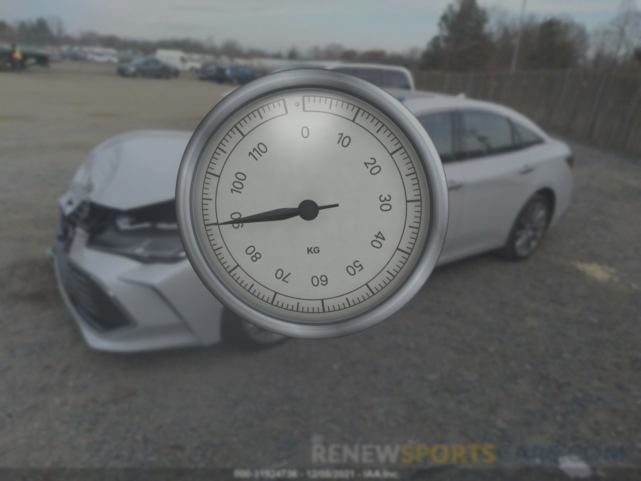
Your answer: **90** kg
